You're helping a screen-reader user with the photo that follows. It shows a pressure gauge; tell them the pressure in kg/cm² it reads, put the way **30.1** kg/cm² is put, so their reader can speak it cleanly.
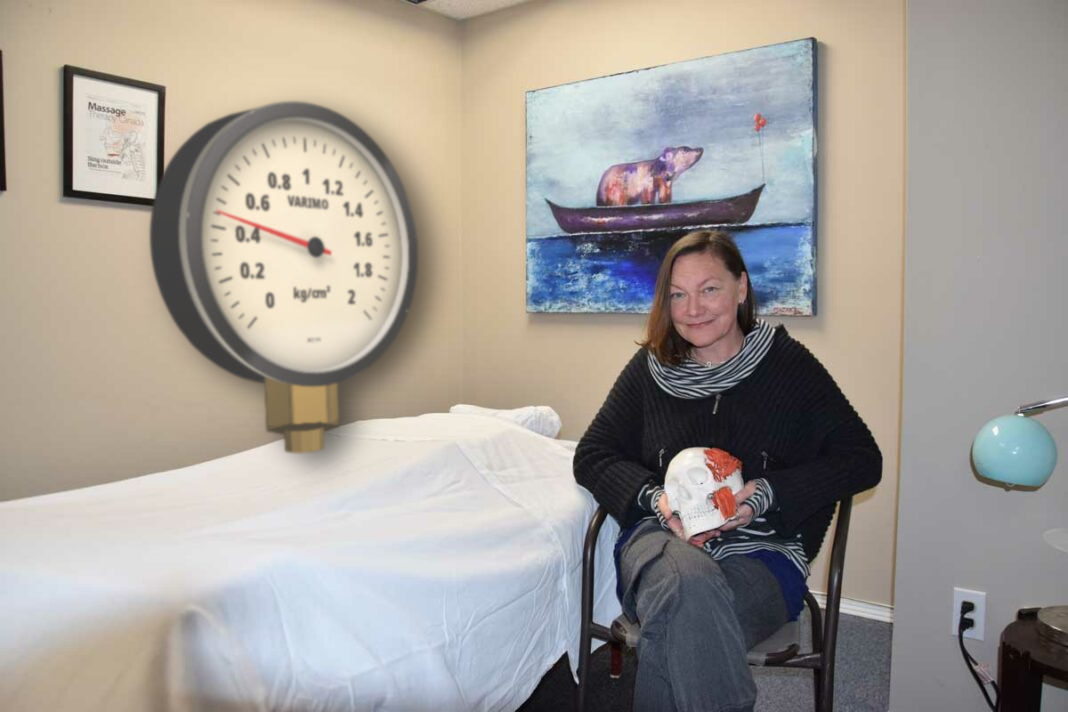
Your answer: **0.45** kg/cm²
